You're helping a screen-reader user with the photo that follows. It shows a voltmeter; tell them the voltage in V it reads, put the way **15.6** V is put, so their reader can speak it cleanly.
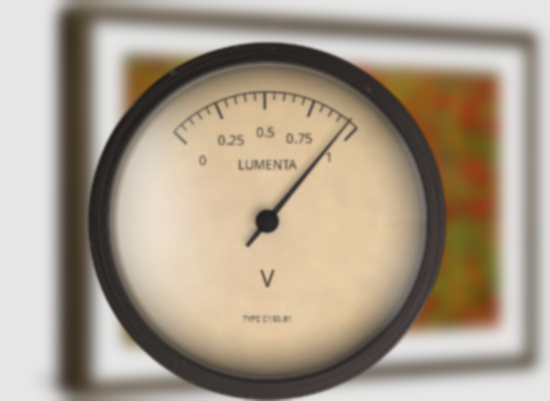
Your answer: **0.95** V
